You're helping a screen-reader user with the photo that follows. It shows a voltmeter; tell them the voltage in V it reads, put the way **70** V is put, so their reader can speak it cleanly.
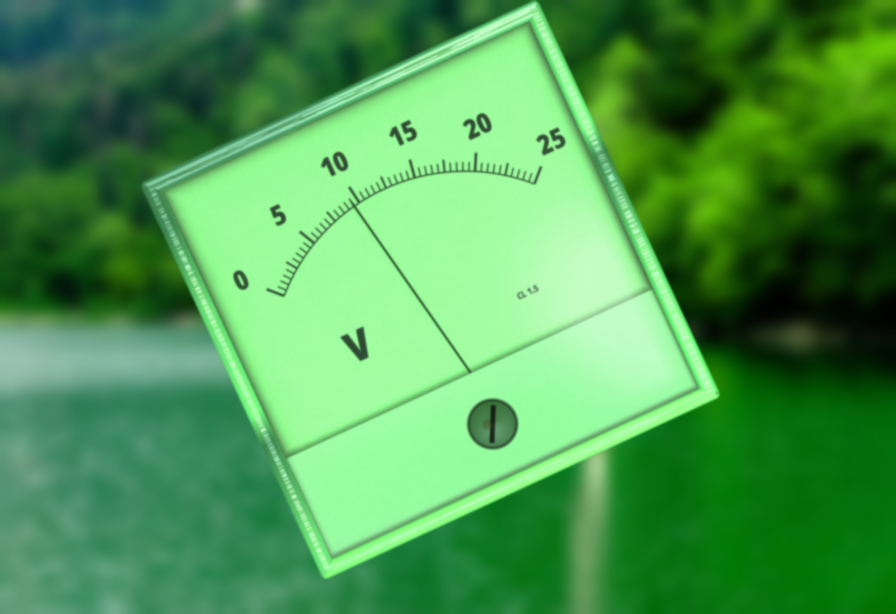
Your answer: **9.5** V
